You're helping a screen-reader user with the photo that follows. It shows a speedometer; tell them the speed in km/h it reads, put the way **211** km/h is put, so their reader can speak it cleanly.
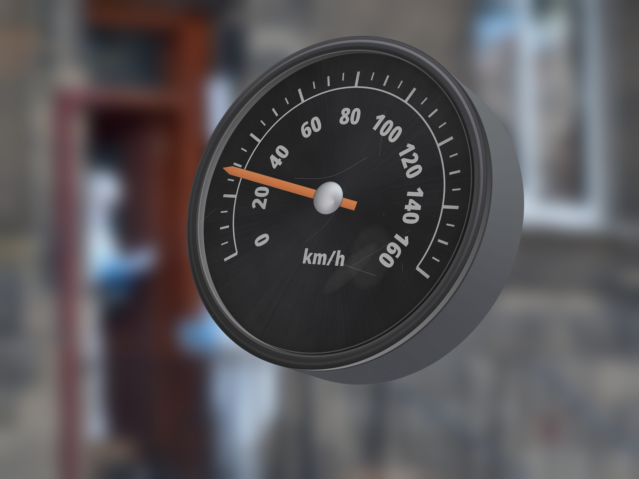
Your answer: **27.5** km/h
